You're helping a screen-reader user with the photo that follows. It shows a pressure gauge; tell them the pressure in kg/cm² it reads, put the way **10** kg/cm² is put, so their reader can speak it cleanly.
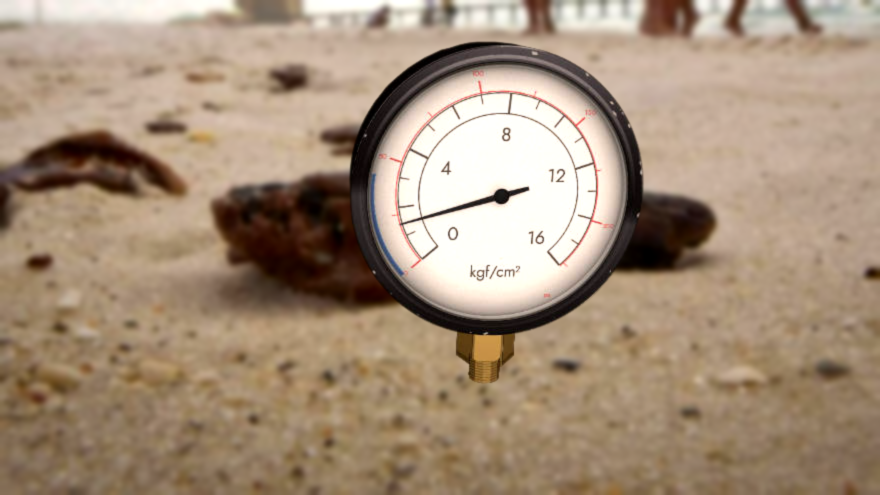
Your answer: **1.5** kg/cm²
